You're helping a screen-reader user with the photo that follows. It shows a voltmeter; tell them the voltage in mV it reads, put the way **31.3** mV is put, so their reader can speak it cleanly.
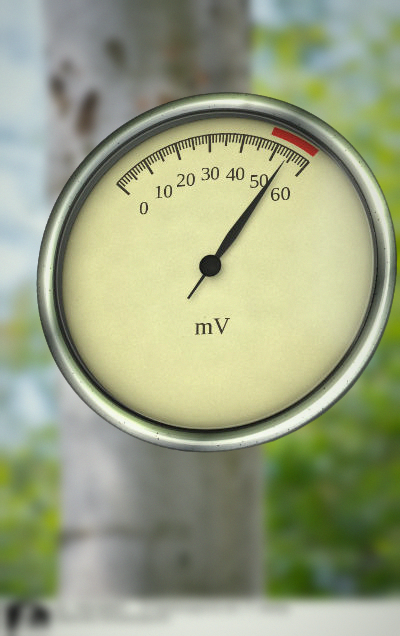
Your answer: **55** mV
